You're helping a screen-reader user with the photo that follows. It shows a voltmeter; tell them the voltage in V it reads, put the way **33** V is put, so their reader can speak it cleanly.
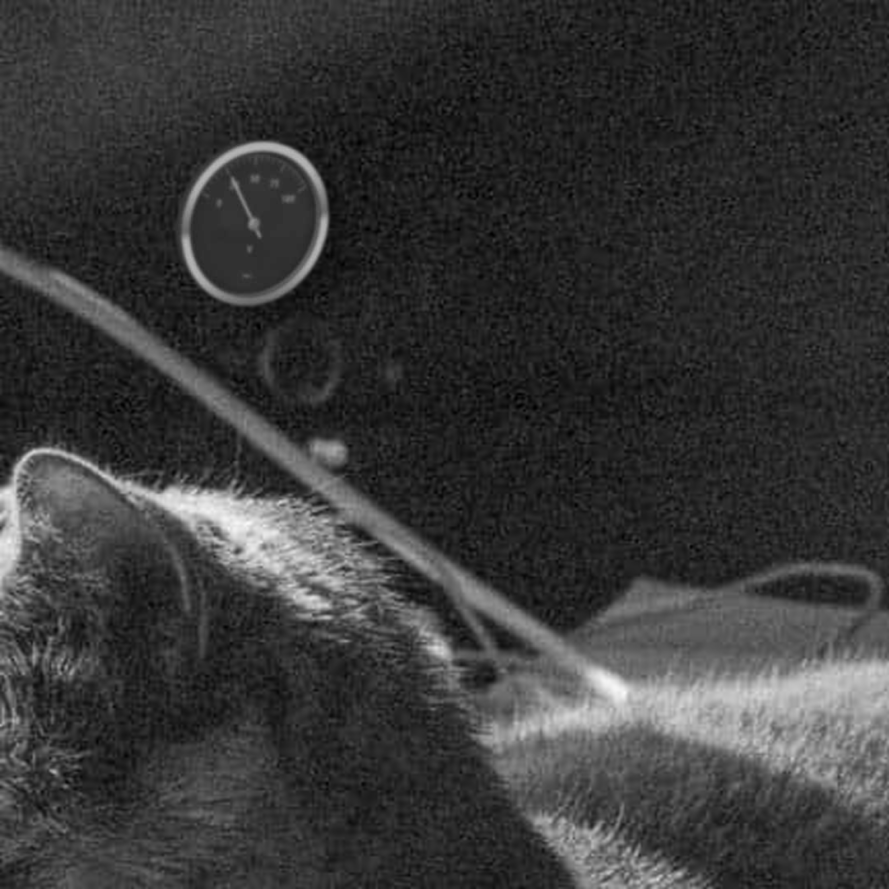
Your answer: **25** V
